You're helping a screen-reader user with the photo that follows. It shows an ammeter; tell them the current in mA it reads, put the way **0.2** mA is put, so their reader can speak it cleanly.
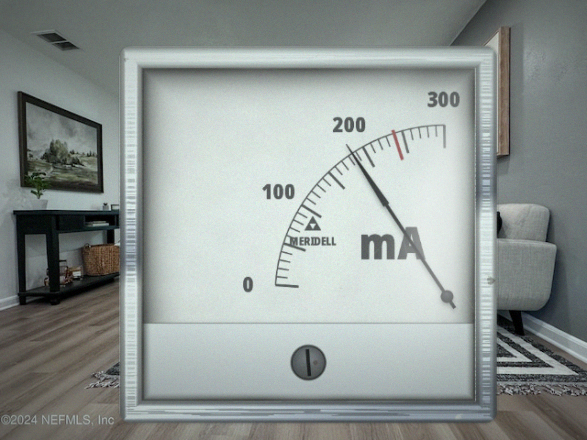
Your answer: **185** mA
